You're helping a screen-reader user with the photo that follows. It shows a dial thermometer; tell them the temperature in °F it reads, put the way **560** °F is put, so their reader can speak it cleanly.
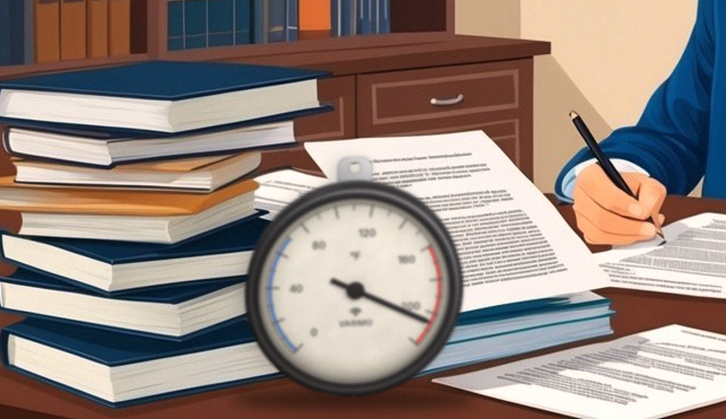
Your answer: **205** °F
